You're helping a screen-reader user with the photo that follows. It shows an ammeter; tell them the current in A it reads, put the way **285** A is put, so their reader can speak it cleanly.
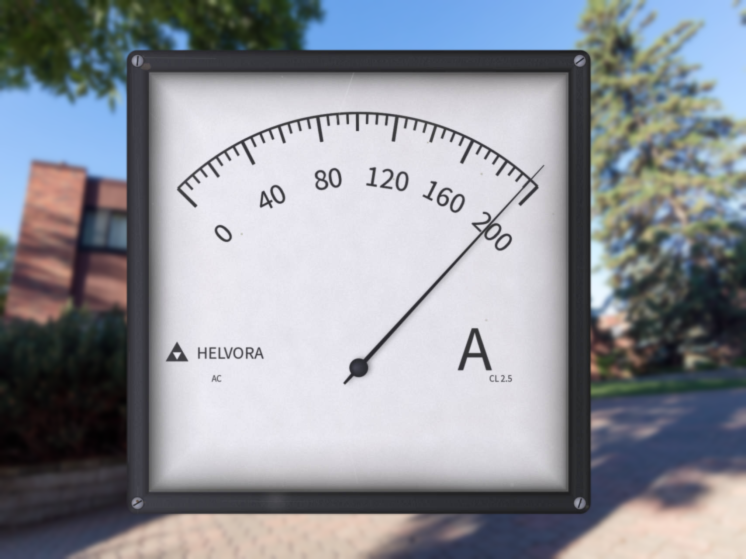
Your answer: **195** A
